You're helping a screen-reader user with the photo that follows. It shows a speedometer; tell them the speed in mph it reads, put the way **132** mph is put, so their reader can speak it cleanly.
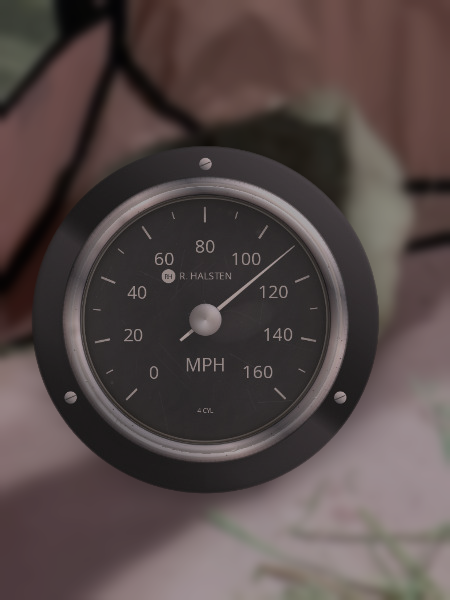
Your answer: **110** mph
